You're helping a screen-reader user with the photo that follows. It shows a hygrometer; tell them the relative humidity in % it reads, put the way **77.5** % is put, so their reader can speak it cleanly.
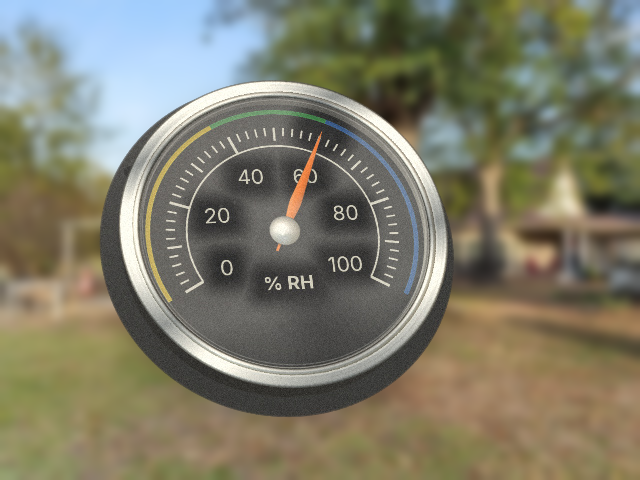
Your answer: **60** %
